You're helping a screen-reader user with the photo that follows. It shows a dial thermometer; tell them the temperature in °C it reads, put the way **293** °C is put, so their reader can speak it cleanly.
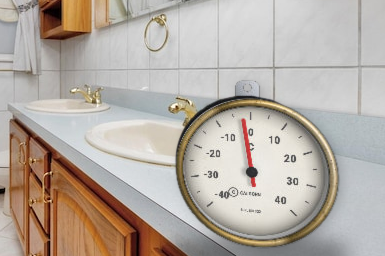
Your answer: **-2.5** °C
